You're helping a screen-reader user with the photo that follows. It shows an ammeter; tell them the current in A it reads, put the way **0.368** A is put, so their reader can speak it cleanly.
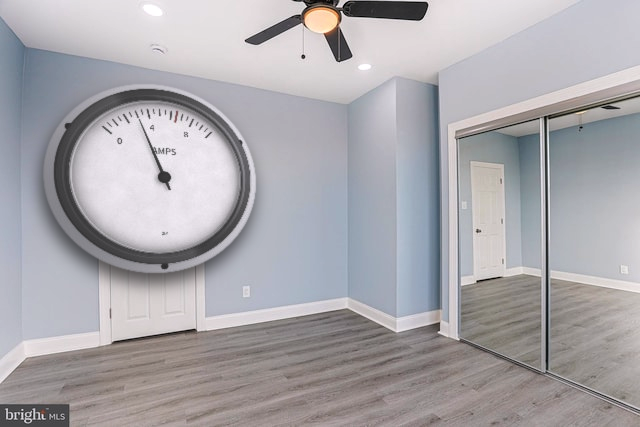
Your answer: **3** A
